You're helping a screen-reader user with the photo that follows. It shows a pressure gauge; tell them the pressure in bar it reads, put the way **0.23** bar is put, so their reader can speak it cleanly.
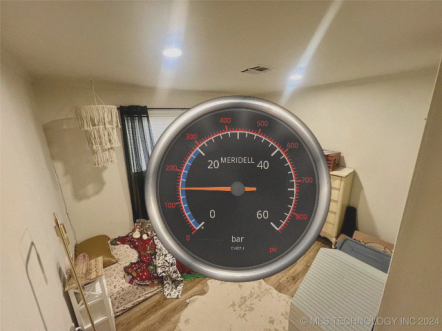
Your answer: **10** bar
